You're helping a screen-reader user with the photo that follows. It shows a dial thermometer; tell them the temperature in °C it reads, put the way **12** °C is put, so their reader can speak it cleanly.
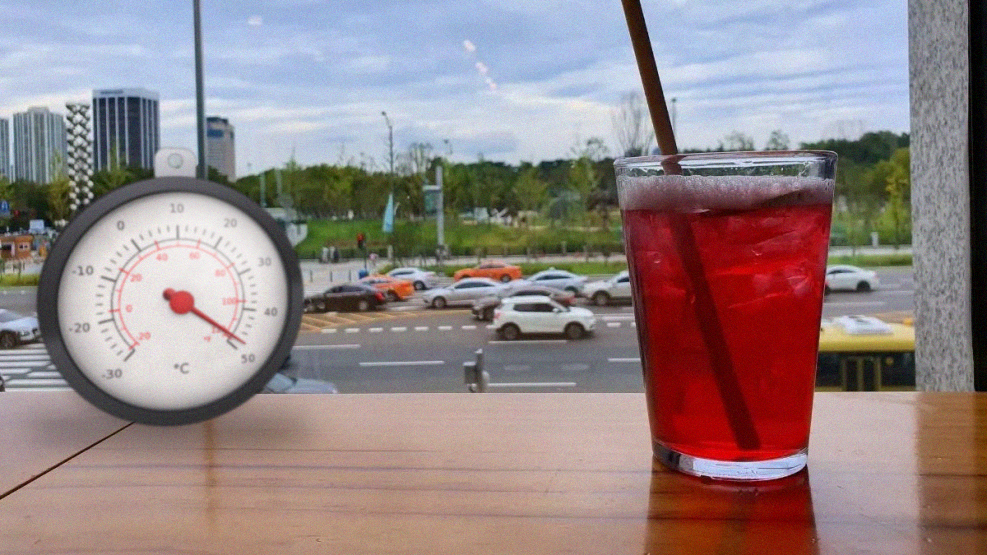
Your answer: **48** °C
